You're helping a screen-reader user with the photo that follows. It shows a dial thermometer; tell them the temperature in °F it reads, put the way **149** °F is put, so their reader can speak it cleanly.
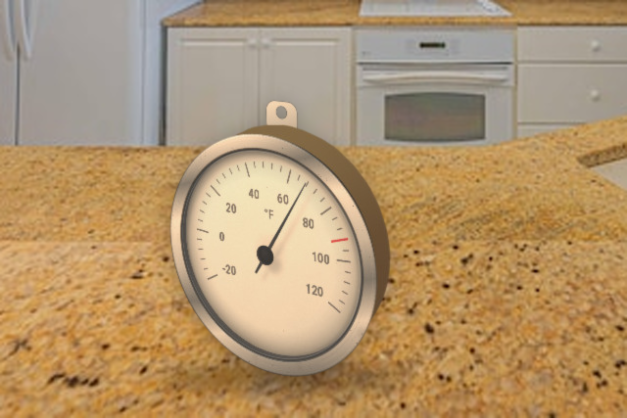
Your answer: **68** °F
